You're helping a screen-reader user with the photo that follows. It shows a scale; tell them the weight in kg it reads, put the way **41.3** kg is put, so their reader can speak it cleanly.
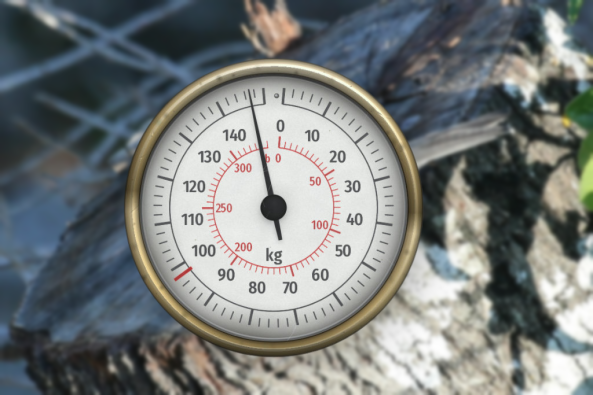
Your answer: **147** kg
